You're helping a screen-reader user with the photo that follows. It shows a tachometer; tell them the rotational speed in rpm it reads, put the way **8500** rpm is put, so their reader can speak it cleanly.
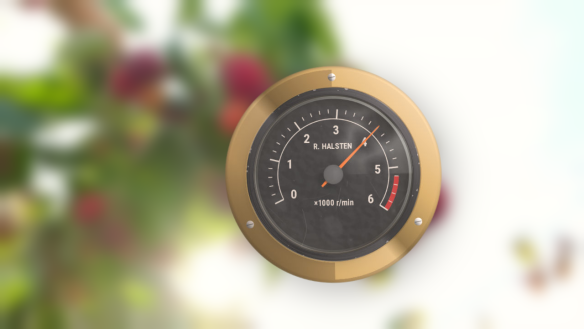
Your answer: **4000** rpm
